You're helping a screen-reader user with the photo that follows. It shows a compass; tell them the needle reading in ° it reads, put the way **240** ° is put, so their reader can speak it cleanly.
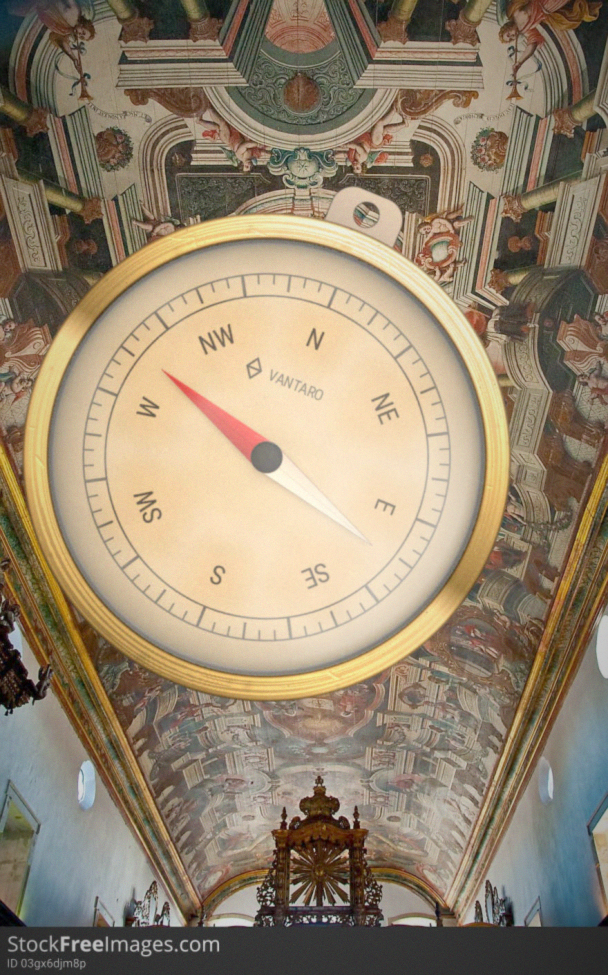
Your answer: **287.5** °
